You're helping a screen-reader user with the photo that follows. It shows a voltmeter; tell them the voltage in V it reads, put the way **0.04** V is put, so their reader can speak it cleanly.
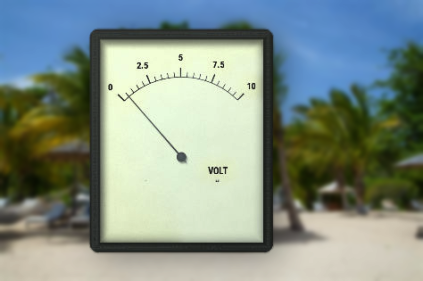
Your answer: **0.5** V
